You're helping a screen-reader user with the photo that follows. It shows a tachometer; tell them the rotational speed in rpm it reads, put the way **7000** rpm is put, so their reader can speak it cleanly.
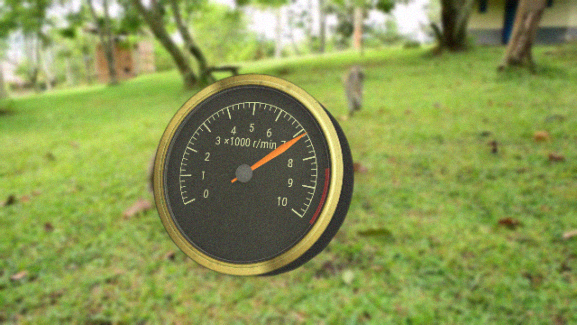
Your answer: **7200** rpm
